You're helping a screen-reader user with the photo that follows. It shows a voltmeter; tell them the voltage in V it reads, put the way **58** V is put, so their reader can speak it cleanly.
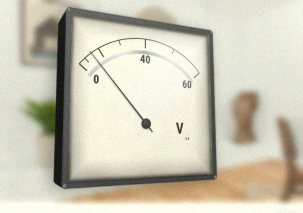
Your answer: **15** V
